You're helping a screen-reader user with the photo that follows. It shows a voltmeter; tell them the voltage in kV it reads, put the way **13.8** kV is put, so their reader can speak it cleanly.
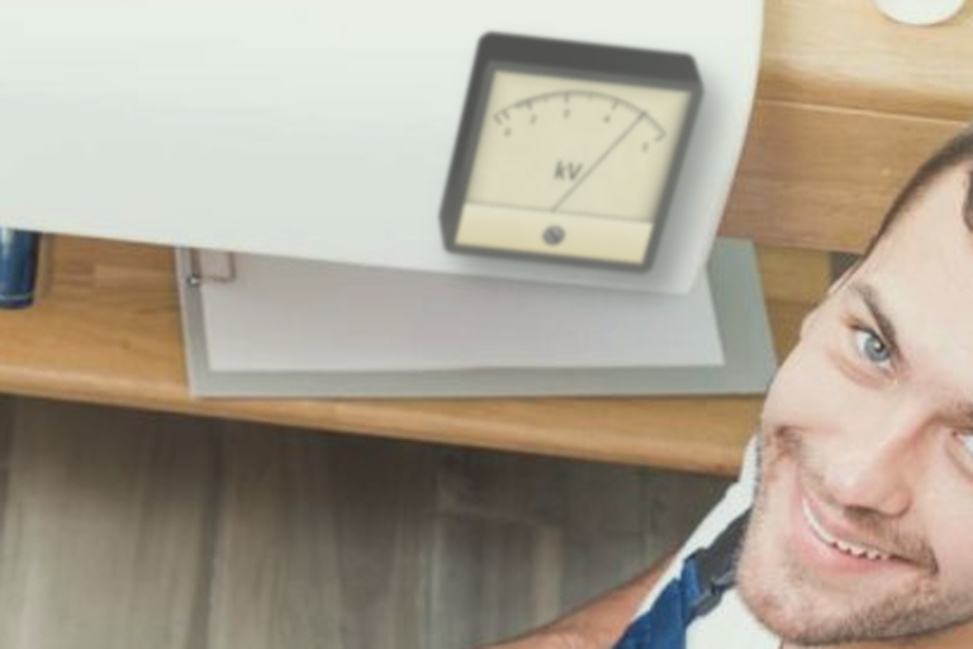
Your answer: **4.5** kV
